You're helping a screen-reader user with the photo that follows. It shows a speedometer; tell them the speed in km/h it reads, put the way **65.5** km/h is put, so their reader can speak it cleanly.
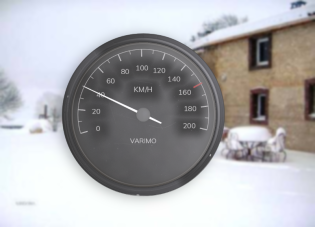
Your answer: **40** km/h
